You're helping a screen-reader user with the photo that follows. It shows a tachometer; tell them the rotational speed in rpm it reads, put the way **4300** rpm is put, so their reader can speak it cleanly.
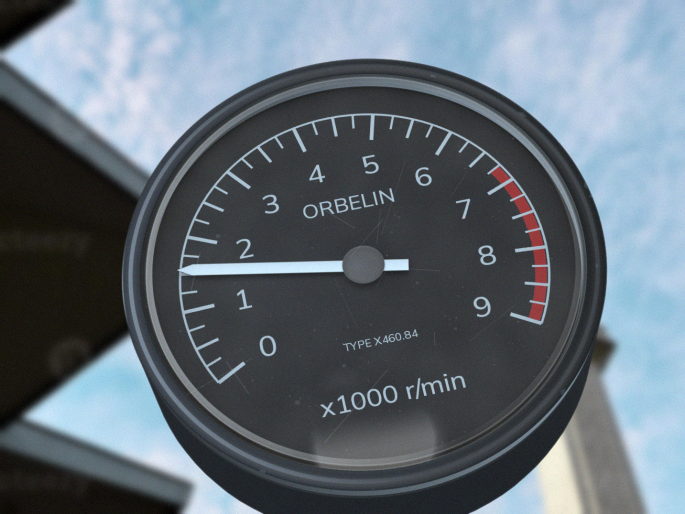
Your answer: **1500** rpm
